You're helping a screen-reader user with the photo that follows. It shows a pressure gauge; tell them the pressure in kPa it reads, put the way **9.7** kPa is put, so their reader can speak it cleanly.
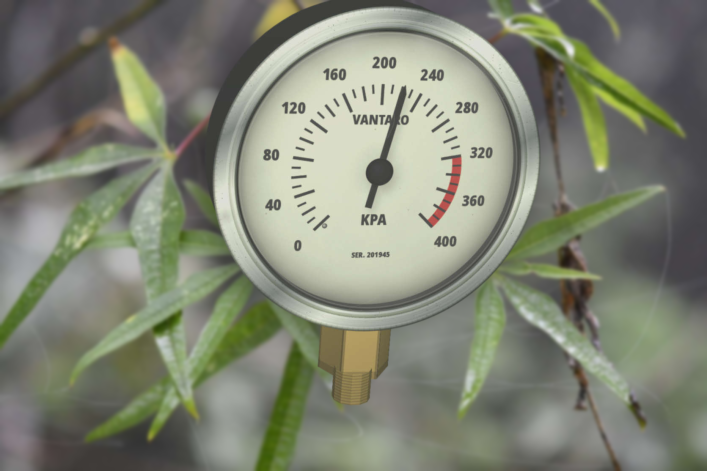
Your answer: **220** kPa
